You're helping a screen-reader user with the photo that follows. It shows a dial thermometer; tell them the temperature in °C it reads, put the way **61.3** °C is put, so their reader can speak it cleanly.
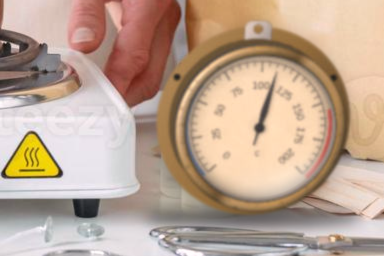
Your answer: **110** °C
